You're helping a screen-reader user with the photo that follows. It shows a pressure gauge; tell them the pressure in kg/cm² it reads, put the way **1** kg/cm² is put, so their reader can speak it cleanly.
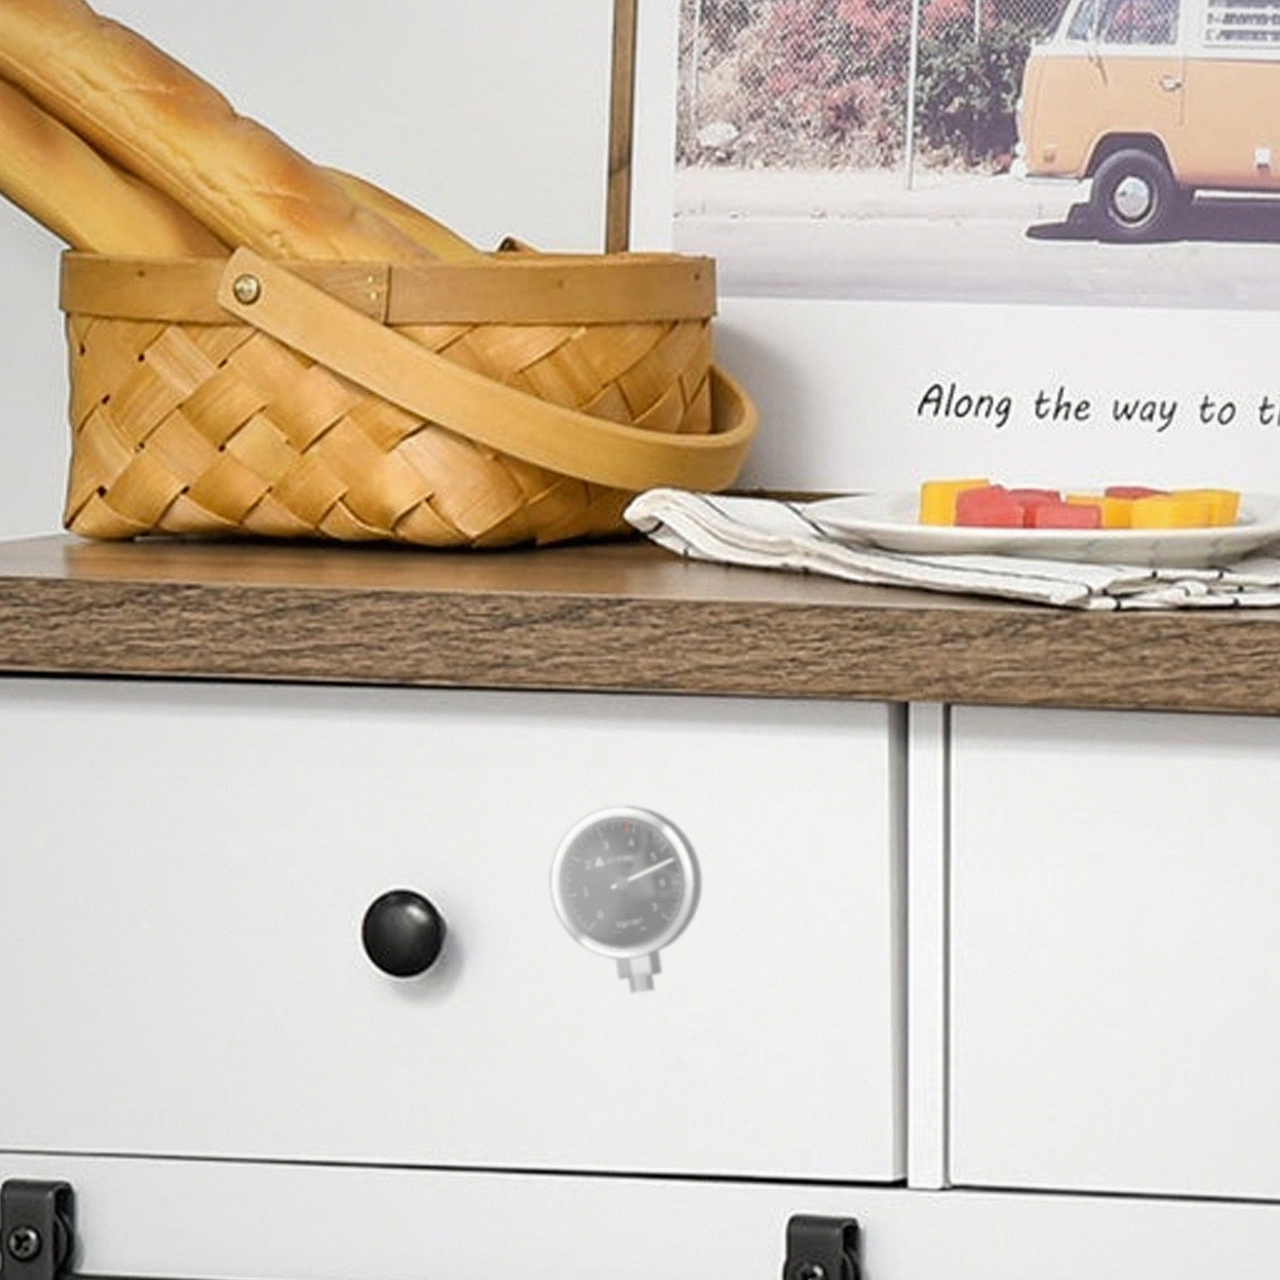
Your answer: **5.4** kg/cm²
